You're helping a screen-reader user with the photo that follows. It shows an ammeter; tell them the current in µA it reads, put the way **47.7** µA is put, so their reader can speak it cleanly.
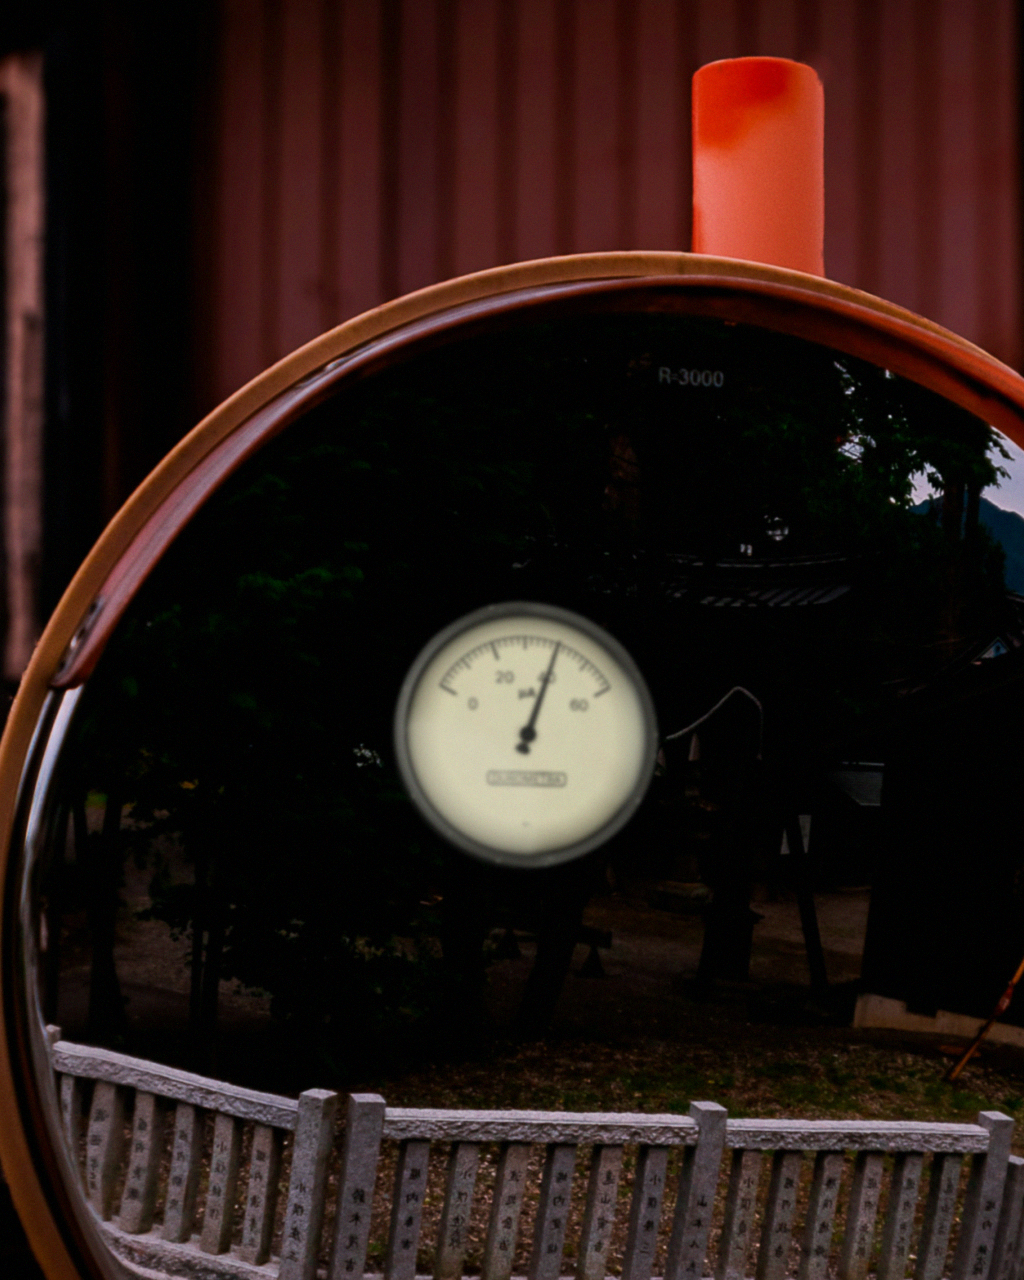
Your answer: **40** µA
